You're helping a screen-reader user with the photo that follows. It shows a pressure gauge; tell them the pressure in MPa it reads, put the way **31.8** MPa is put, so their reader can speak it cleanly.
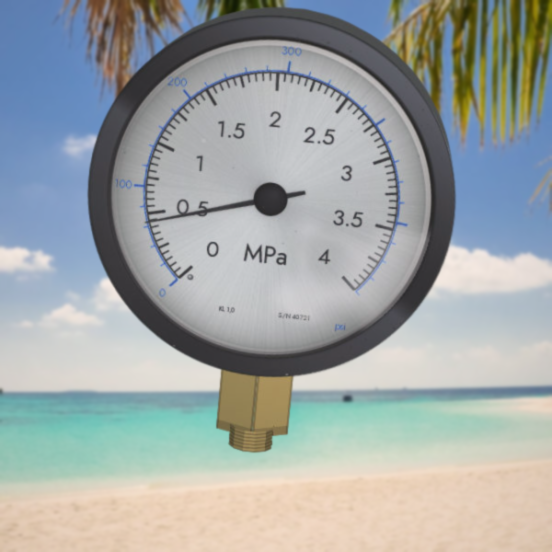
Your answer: **0.45** MPa
